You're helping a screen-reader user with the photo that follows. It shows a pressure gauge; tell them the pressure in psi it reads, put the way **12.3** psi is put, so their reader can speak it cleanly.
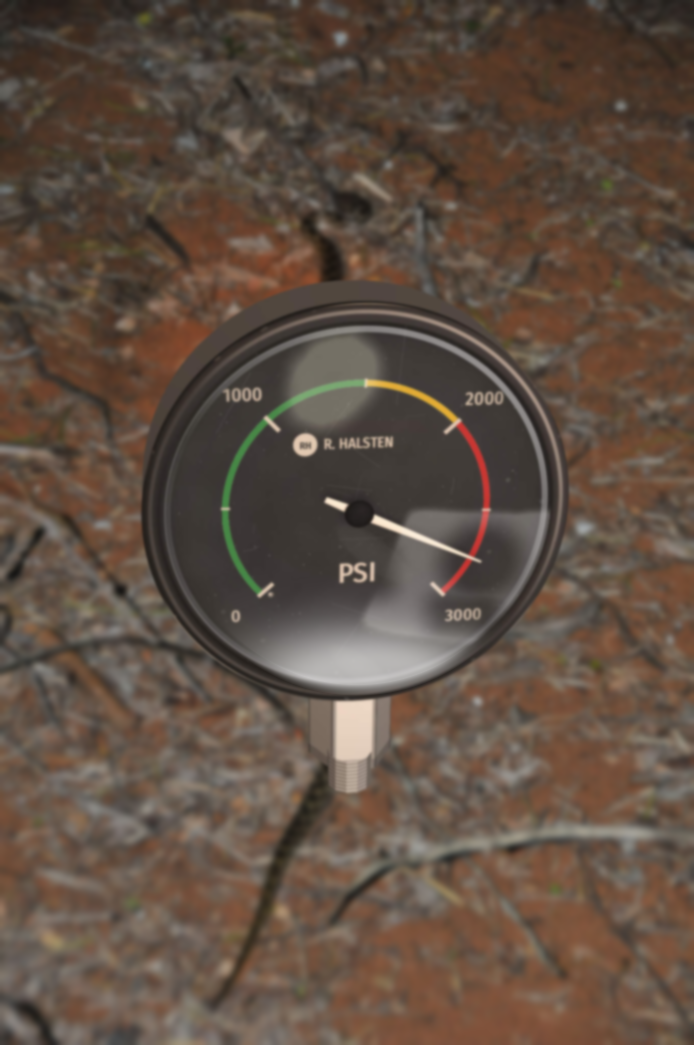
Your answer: **2750** psi
